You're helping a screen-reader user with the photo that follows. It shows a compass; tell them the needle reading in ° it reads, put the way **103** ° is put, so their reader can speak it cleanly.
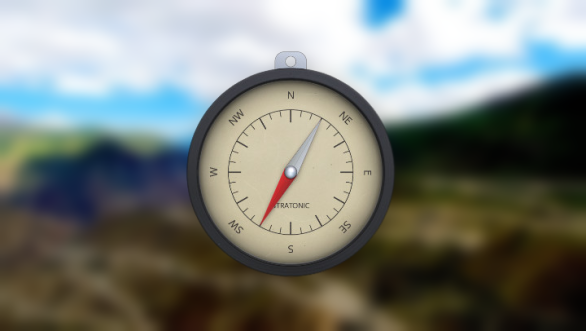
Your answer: **210** °
